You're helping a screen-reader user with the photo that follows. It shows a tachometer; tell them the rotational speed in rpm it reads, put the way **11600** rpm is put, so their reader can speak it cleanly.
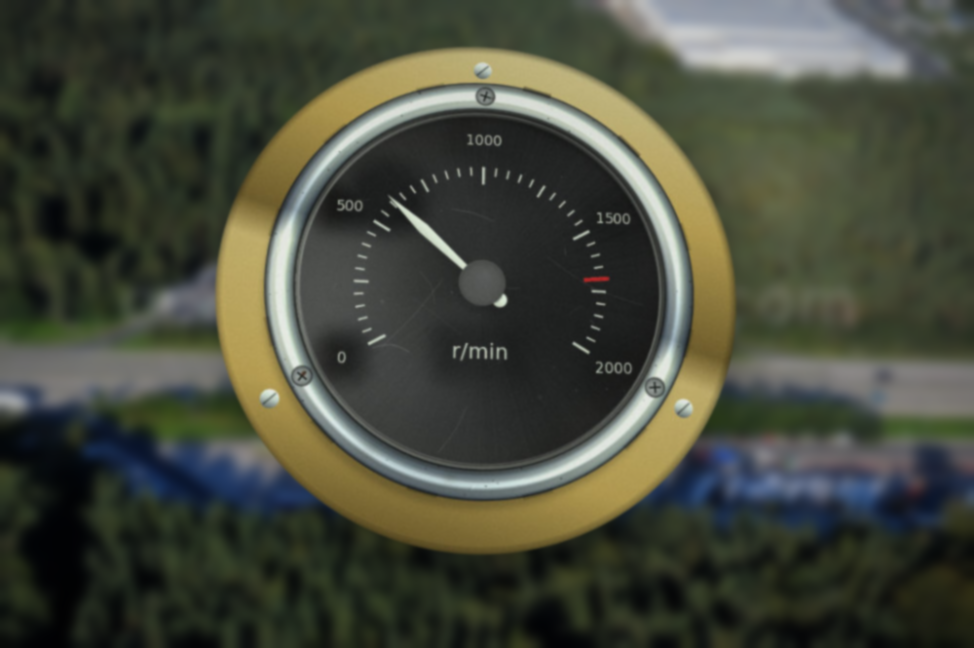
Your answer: **600** rpm
